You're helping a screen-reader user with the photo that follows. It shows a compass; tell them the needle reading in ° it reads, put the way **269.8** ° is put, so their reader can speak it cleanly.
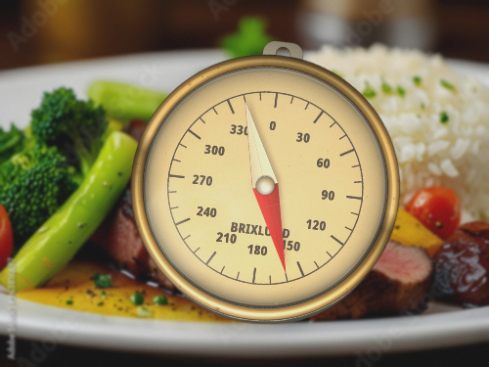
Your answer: **160** °
